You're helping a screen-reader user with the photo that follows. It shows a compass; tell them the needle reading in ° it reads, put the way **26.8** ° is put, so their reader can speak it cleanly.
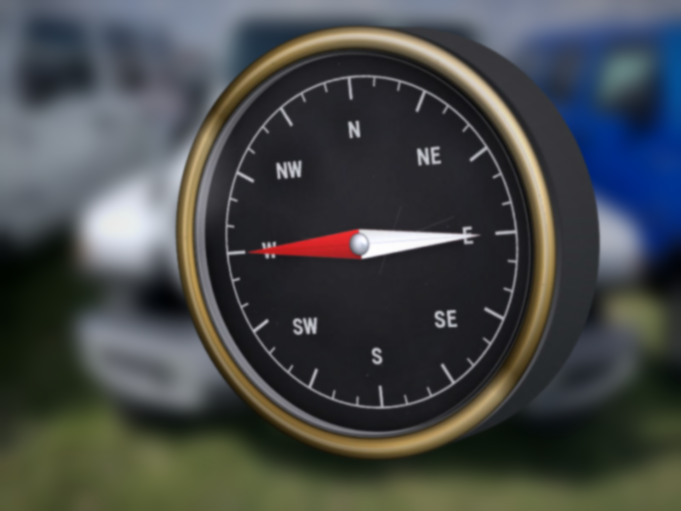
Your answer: **270** °
